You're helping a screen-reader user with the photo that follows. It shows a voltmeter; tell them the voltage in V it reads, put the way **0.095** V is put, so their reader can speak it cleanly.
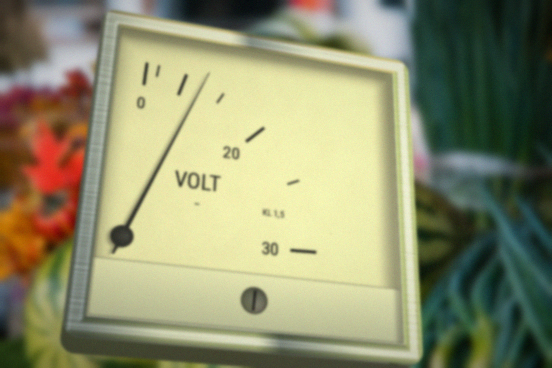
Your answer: **12.5** V
